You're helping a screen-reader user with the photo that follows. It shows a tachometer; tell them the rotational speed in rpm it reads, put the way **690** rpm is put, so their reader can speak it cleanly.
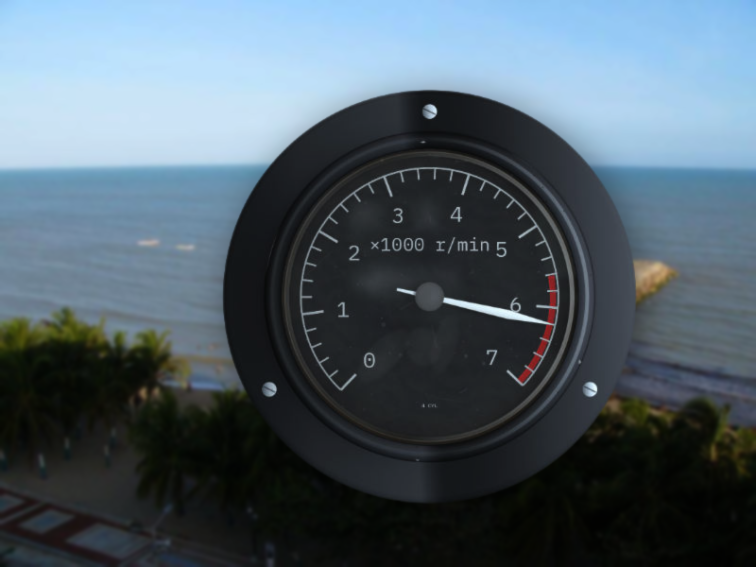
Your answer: **6200** rpm
